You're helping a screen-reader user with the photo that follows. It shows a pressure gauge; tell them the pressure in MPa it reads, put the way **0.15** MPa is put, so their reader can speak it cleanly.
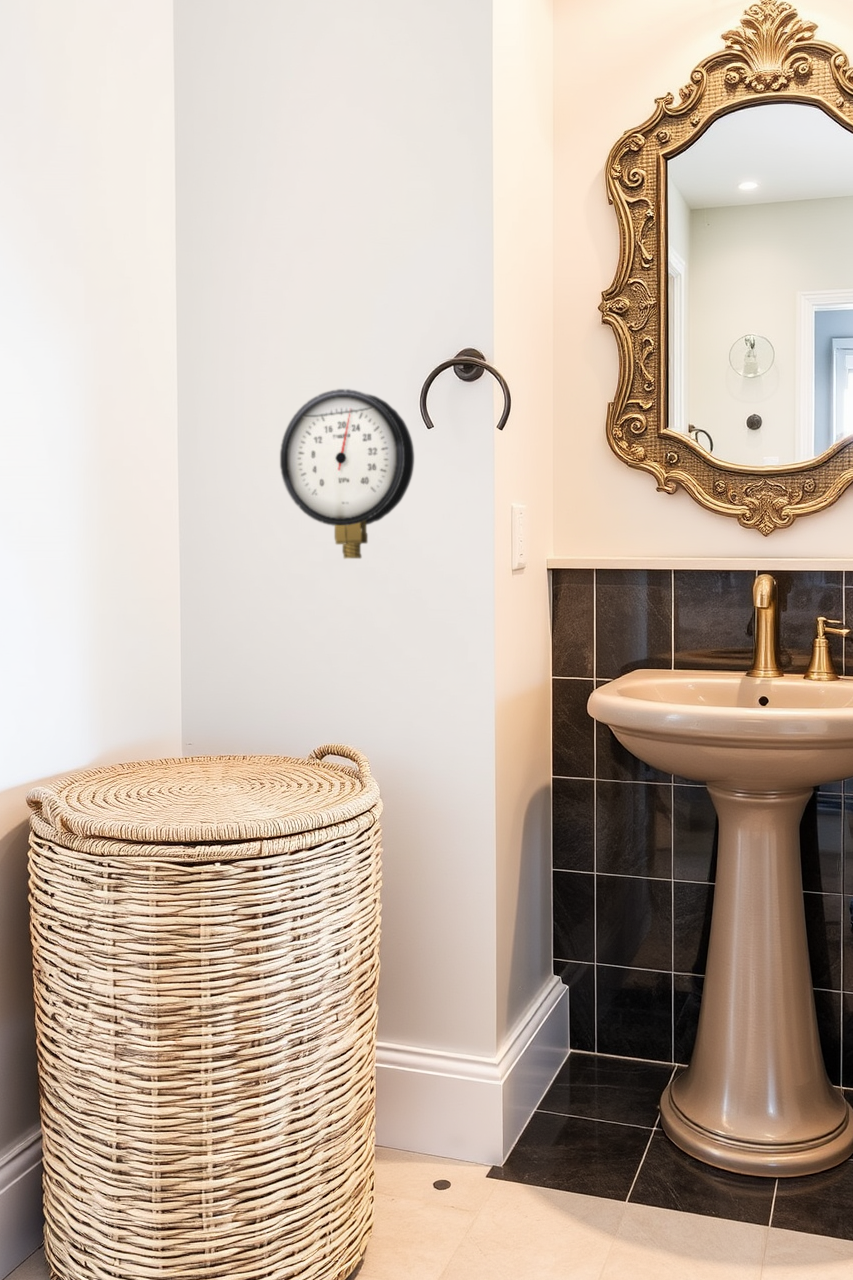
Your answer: **22** MPa
